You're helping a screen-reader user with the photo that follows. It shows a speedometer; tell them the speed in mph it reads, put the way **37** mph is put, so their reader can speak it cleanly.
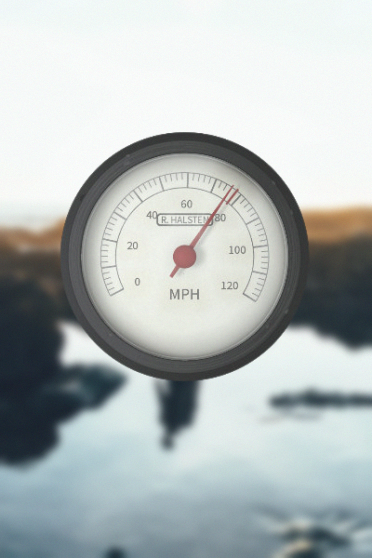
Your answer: **76** mph
